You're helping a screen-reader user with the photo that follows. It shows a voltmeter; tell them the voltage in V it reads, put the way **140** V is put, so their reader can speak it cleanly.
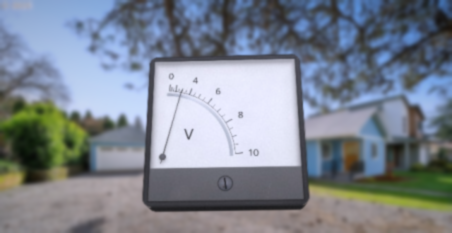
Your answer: **3** V
